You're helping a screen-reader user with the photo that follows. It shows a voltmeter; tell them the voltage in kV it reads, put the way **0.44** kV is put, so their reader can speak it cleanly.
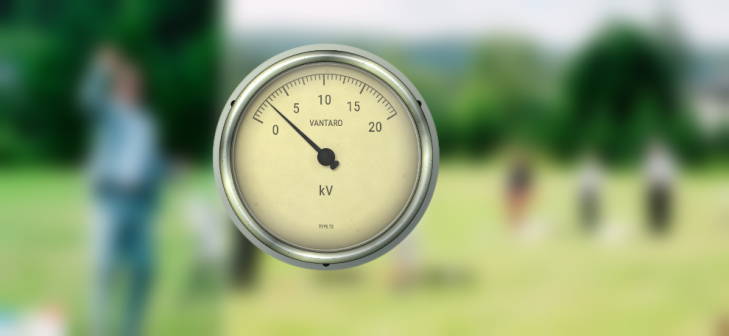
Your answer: **2.5** kV
